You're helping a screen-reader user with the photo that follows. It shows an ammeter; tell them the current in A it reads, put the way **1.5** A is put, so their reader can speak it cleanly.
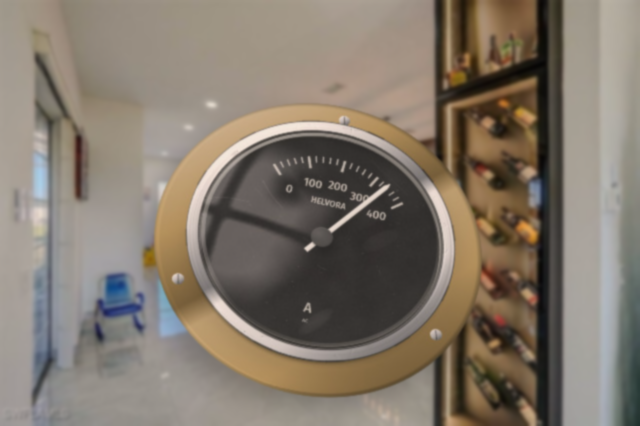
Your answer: **340** A
